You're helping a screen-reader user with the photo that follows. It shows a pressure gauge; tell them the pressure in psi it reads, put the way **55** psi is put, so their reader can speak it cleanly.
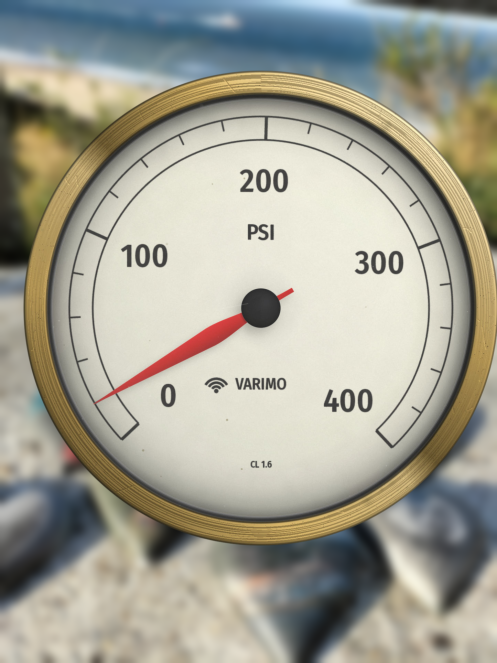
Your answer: **20** psi
